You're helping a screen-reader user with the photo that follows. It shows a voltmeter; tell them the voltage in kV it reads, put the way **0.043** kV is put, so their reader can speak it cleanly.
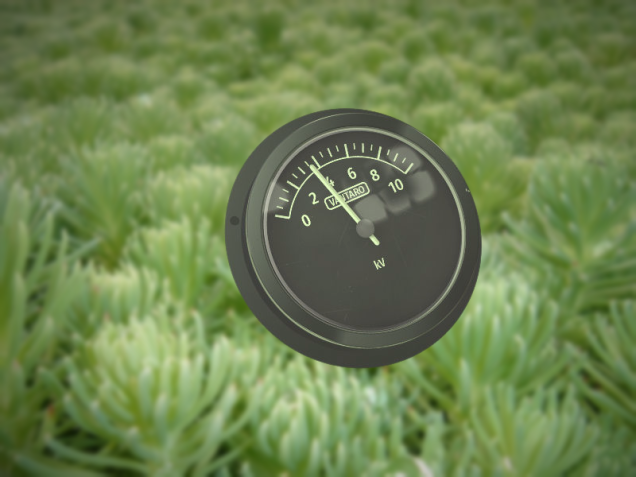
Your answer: **3.5** kV
